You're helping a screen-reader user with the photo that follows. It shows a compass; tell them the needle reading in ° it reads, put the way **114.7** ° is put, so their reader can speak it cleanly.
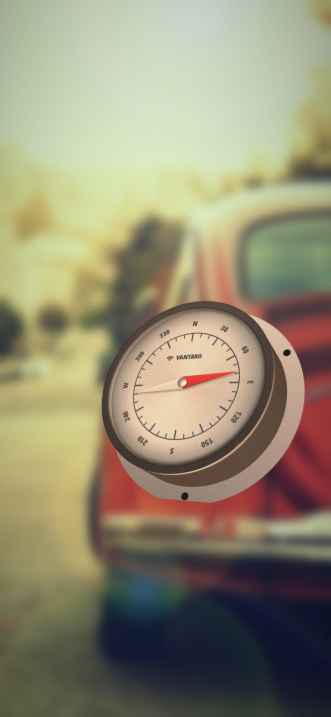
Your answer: **80** °
